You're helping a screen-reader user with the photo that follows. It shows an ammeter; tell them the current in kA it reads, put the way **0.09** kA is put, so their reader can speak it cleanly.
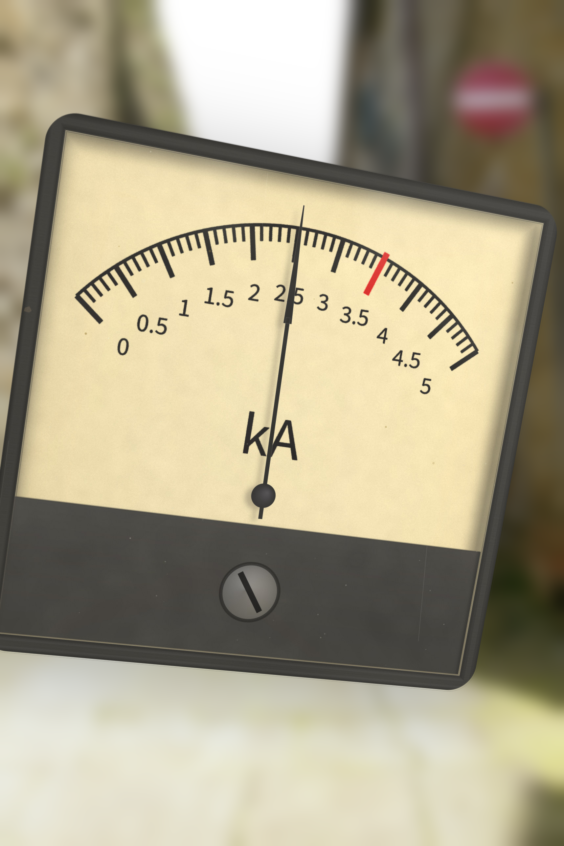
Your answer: **2.5** kA
